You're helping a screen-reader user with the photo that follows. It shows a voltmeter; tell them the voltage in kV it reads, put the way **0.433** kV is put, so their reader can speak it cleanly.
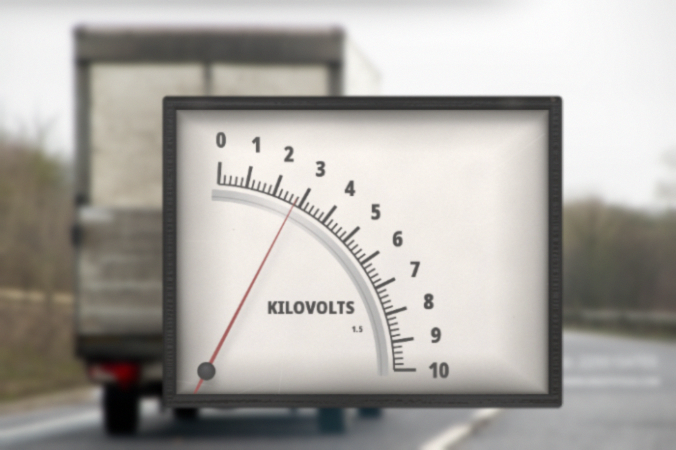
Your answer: **2.8** kV
